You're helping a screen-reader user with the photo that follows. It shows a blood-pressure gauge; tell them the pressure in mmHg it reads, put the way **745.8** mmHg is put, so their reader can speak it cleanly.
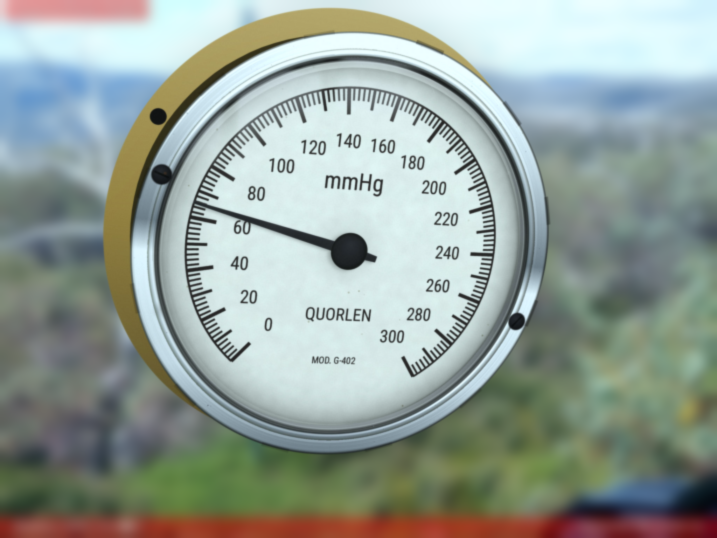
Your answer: **66** mmHg
